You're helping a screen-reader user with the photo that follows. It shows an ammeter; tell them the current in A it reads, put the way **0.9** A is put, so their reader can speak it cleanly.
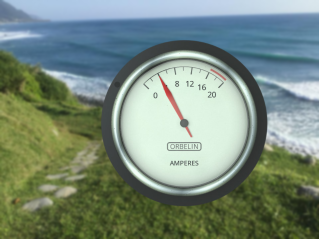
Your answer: **4** A
